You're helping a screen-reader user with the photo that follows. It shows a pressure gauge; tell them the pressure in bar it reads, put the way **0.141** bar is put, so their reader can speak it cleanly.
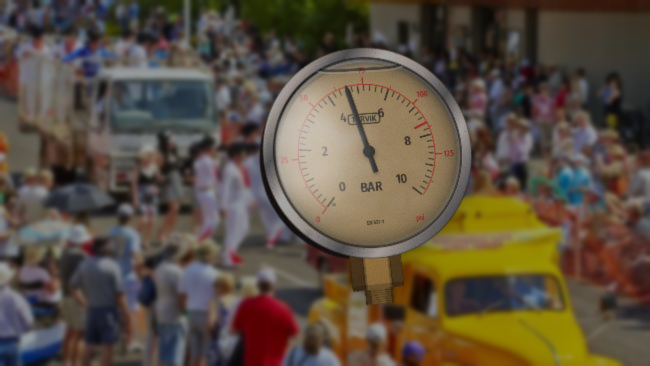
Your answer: **4.6** bar
